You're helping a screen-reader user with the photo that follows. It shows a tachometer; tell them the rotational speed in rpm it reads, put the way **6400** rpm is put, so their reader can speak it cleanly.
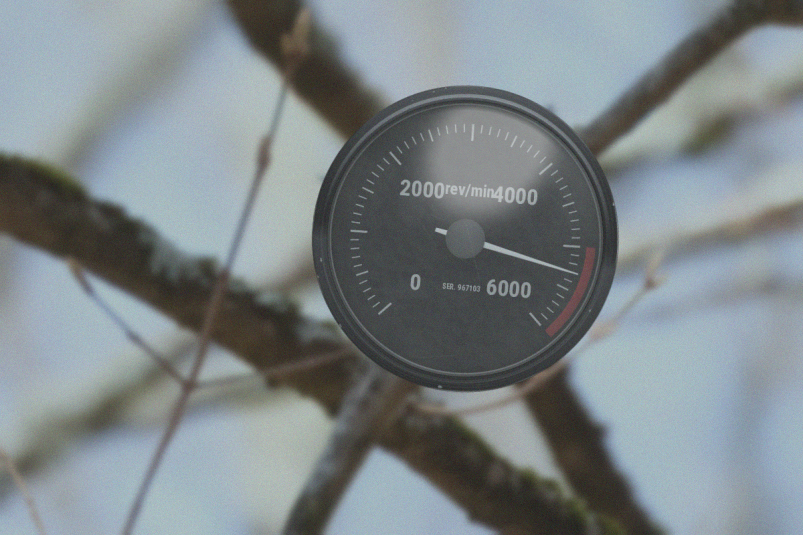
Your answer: **5300** rpm
